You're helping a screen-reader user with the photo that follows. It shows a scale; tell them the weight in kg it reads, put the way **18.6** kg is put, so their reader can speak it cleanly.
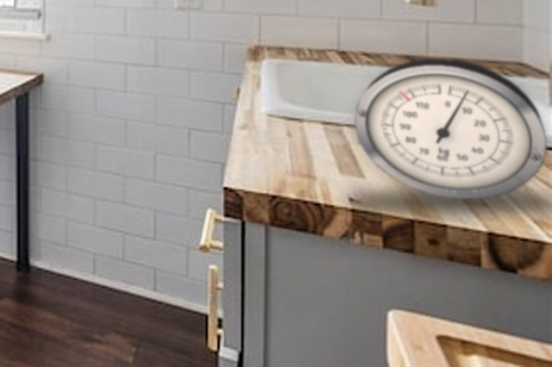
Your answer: **5** kg
